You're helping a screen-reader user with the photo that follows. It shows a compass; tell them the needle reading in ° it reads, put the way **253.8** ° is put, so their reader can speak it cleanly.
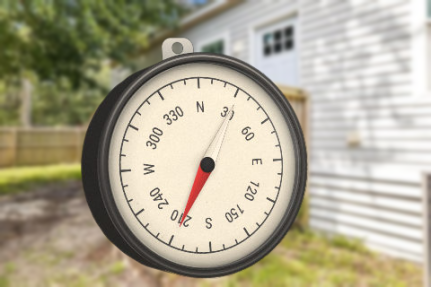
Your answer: **210** °
